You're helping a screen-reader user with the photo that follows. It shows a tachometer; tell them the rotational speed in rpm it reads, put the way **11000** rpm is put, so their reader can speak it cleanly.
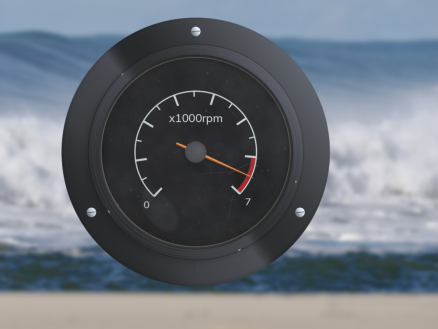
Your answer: **6500** rpm
